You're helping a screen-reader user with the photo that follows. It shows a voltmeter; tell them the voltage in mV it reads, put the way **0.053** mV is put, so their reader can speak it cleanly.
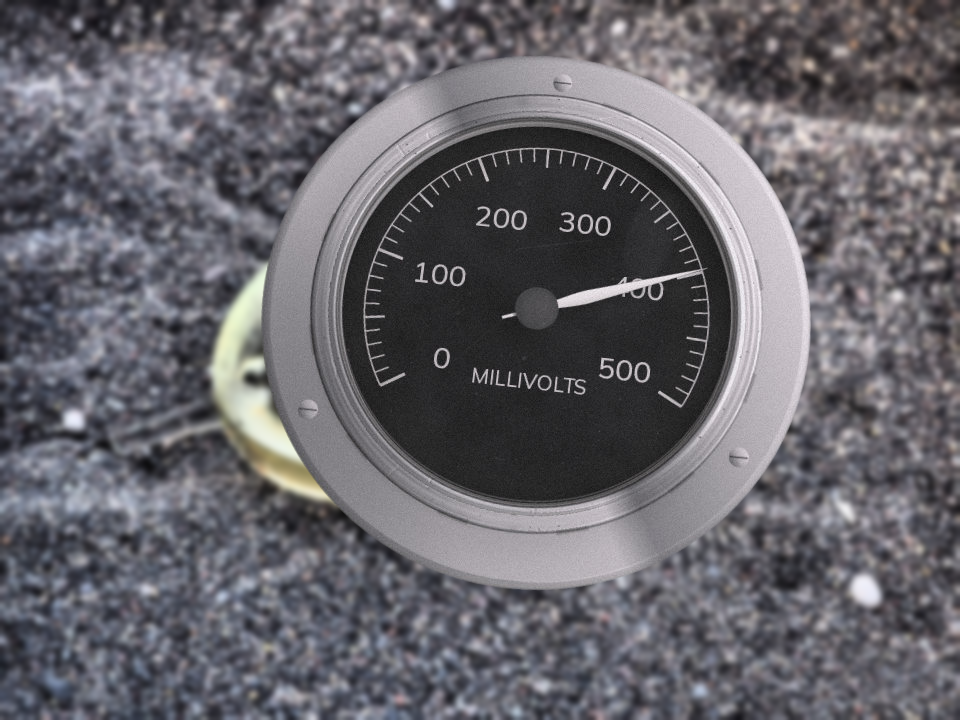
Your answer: **400** mV
